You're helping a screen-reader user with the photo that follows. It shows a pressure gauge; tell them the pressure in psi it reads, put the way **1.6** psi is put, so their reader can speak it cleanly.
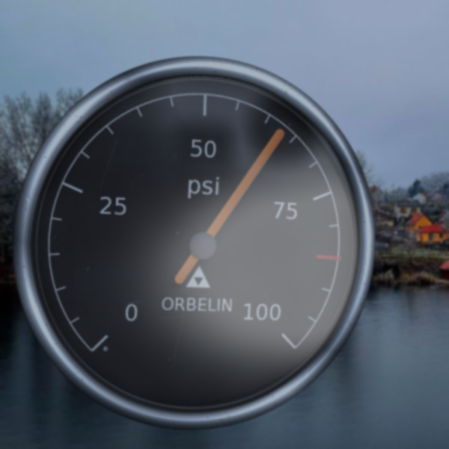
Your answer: **62.5** psi
